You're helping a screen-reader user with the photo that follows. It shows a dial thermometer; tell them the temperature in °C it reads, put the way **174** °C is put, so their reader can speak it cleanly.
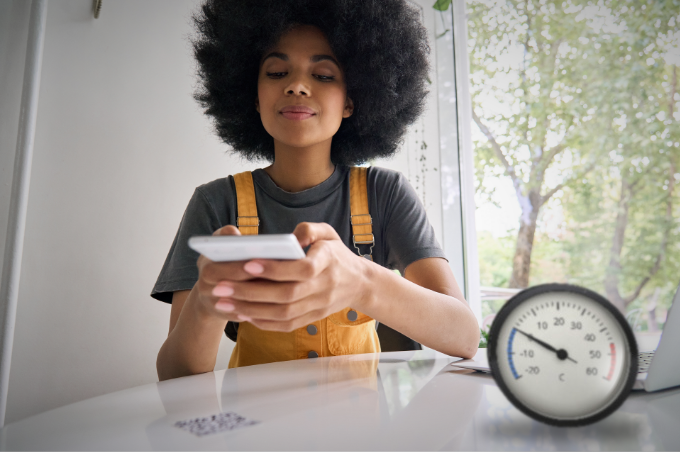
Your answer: **0** °C
